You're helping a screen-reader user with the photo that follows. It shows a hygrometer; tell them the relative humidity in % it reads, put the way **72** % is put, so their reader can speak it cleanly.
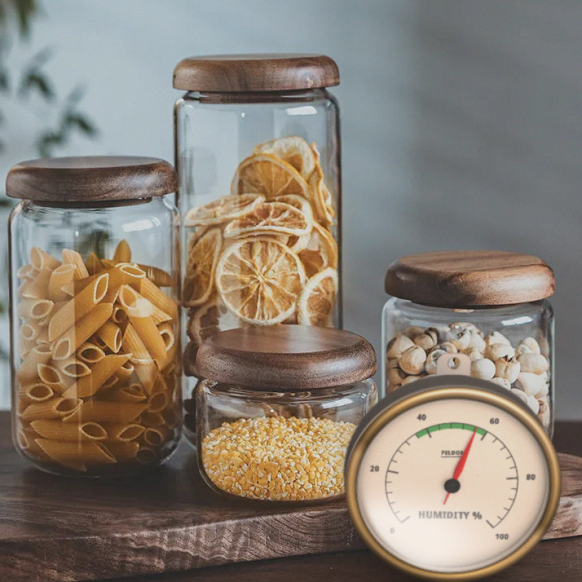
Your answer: **56** %
